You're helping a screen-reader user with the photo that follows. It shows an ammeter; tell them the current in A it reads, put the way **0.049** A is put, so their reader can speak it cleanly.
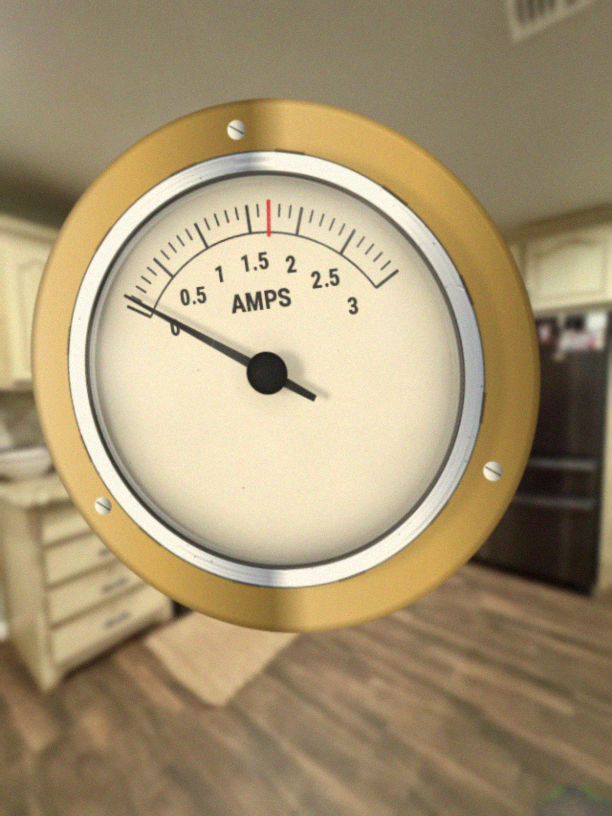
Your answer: **0.1** A
